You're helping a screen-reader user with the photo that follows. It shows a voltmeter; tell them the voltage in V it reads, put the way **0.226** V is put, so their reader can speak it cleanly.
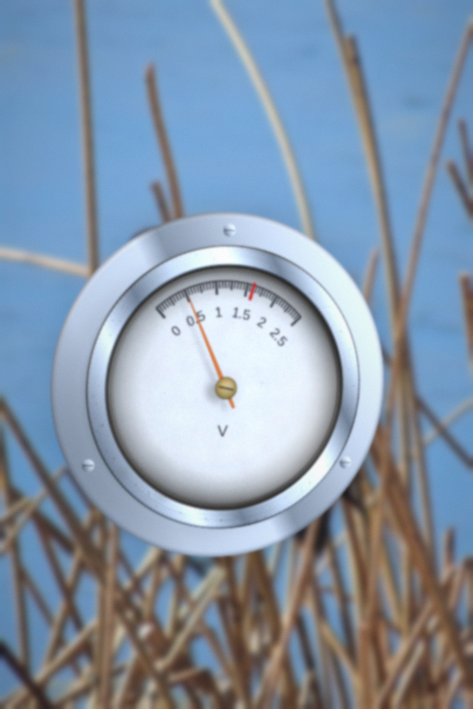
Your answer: **0.5** V
